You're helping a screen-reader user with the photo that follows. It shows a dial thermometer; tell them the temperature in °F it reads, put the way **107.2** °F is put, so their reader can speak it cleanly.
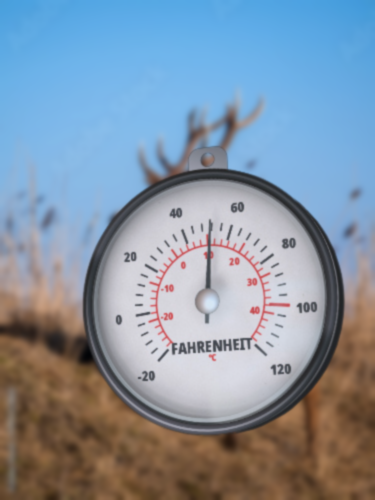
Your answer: **52** °F
